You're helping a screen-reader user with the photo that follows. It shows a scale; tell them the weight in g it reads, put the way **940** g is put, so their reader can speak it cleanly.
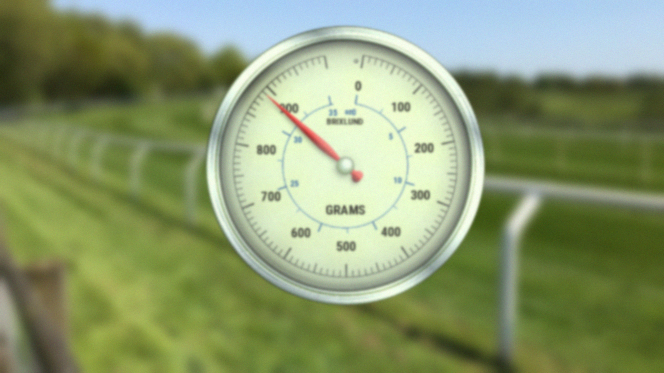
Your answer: **890** g
